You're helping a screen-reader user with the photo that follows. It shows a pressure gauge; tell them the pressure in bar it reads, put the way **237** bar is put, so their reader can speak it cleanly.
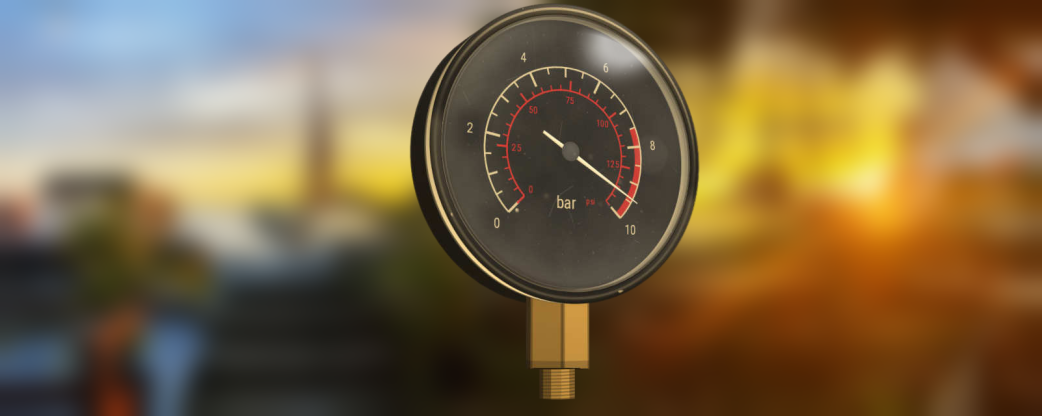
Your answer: **9.5** bar
